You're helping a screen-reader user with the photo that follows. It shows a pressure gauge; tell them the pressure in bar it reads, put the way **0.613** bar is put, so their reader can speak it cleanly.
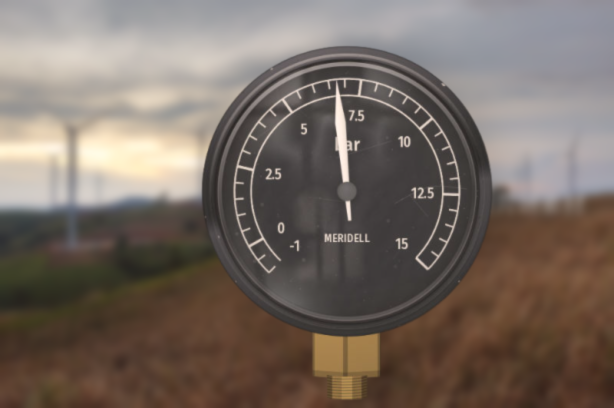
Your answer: **6.75** bar
